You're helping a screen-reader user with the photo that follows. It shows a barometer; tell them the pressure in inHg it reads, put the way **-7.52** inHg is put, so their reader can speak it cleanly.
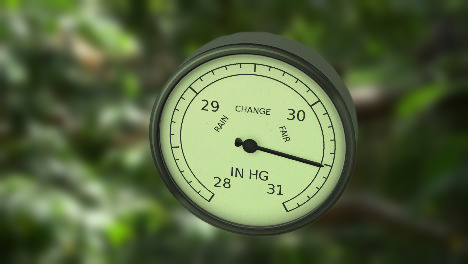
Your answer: **30.5** inHg
